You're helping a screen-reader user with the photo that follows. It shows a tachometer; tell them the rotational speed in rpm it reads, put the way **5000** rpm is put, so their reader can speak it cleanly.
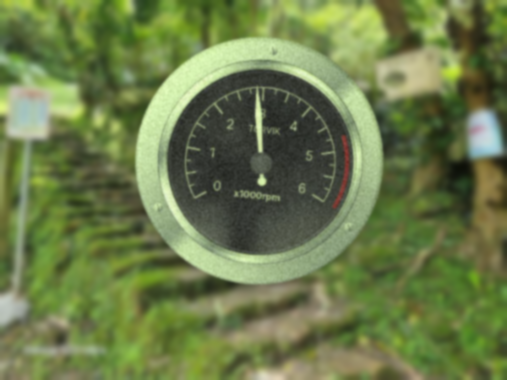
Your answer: **2875** rpm
